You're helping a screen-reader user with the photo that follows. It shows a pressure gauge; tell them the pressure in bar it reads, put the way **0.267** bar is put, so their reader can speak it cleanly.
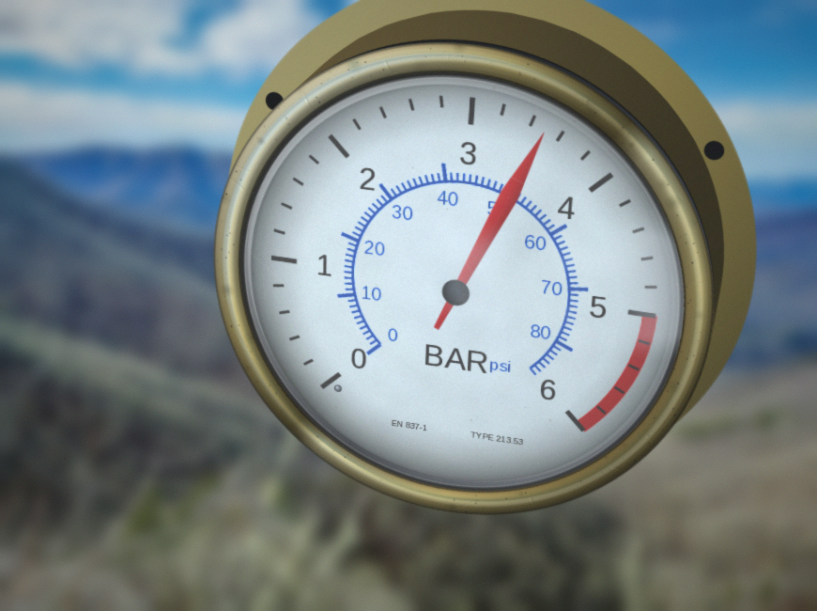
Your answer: **3.5** bar
